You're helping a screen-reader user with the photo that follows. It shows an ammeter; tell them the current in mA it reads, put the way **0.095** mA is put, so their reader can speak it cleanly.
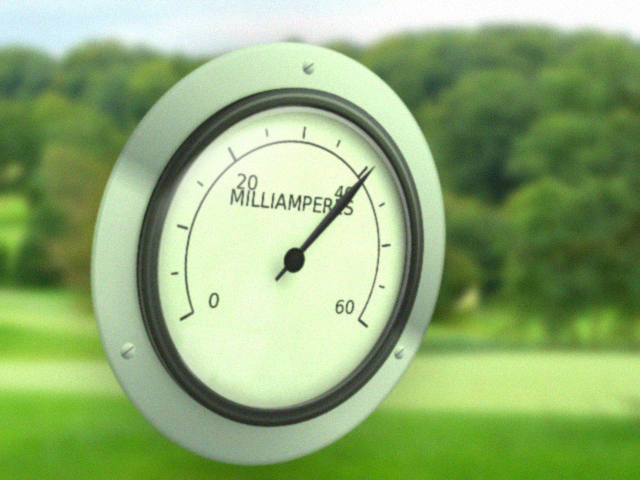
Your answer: **40** mA
